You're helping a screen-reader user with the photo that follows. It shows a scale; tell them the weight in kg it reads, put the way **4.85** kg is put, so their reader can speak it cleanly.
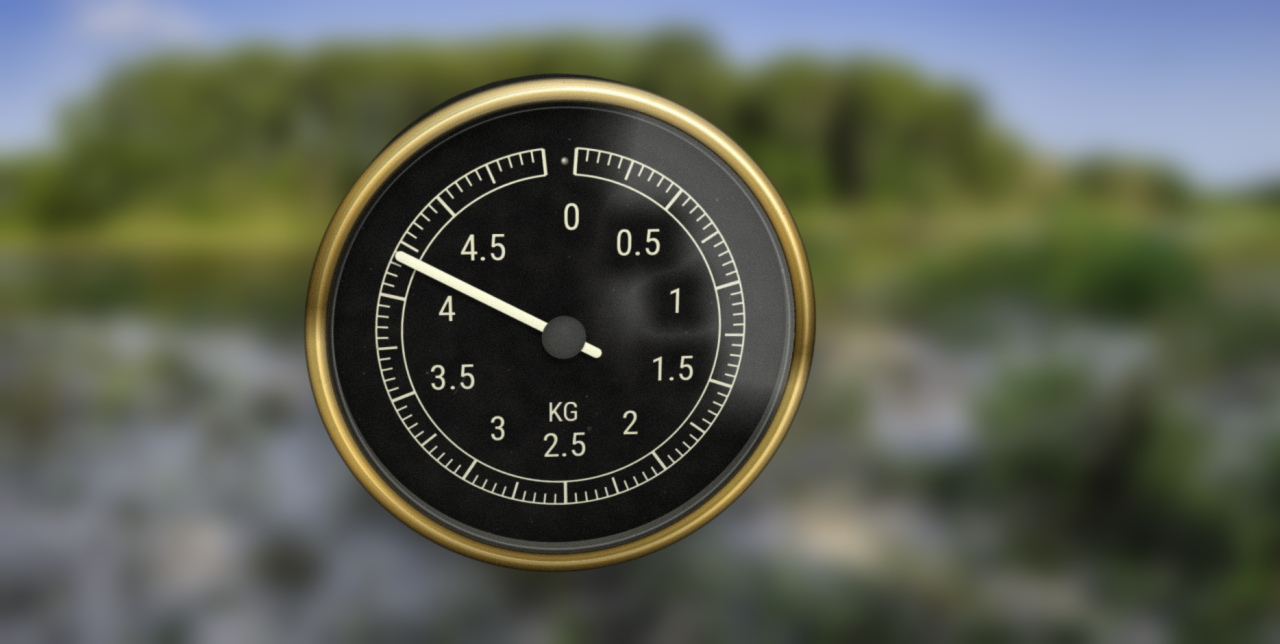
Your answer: **4.2** kg
